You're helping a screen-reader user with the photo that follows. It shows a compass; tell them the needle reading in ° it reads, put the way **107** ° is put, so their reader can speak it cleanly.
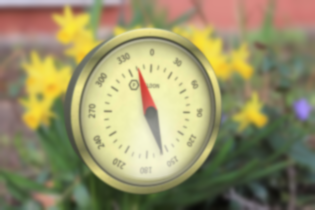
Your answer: **340** °
